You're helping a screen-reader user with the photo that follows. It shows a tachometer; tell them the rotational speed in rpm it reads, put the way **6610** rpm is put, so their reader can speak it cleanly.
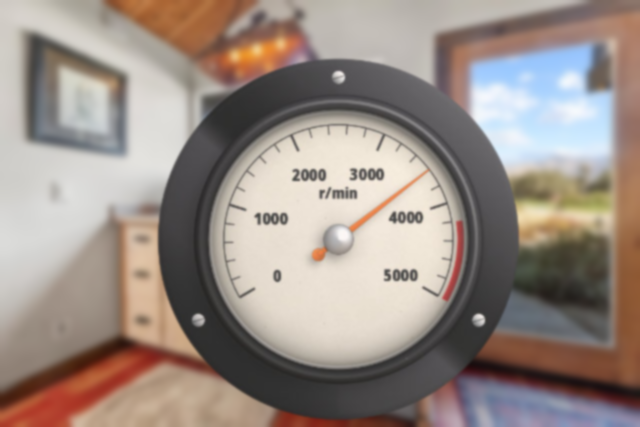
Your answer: **3600** rpm
